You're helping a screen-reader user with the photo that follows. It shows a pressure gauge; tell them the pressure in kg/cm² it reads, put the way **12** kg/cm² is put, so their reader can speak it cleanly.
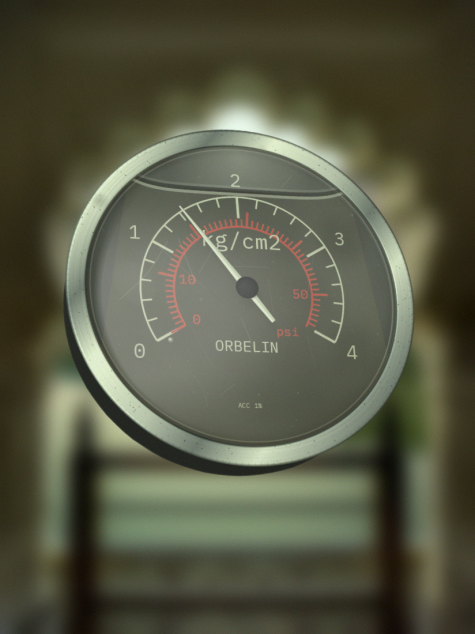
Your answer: **1.4** kg/cm²
